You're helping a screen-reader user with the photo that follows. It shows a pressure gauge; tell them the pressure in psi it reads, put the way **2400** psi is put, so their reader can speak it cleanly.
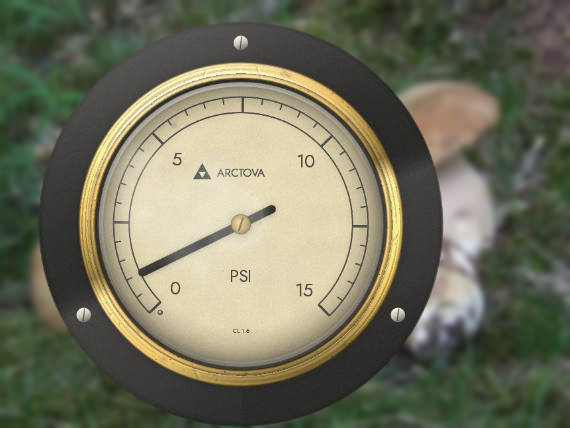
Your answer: **1** psi
